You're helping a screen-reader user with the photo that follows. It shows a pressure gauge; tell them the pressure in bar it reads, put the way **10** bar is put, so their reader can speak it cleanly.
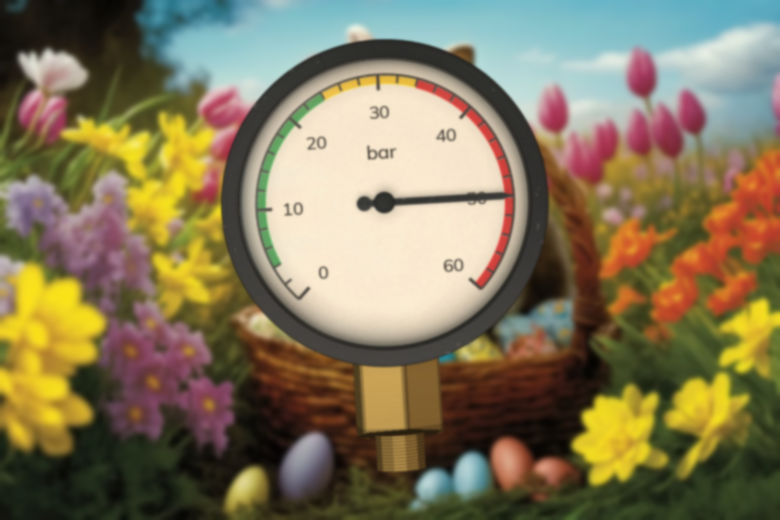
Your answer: **50** bar
